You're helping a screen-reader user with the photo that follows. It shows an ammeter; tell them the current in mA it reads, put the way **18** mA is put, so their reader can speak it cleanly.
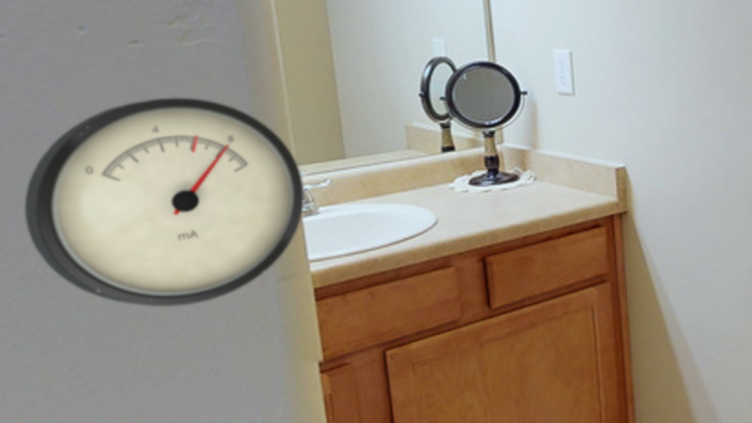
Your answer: **8** mA
